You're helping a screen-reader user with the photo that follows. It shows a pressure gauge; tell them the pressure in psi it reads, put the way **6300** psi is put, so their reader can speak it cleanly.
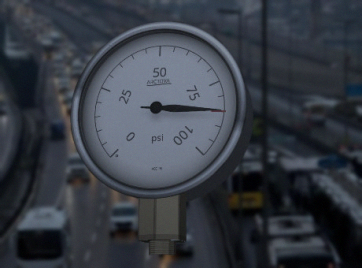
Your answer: **85** psi
